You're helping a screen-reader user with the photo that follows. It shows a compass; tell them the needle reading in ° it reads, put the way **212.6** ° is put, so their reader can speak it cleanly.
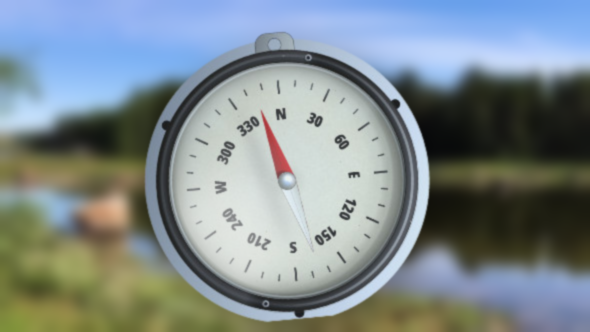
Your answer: **345** °
